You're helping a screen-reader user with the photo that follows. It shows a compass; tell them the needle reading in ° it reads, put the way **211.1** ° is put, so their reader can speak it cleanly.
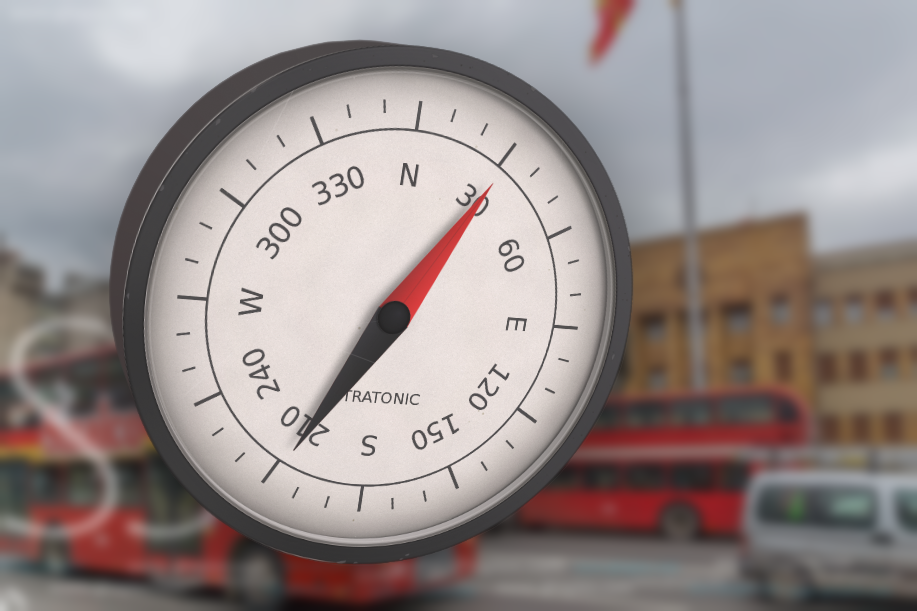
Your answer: **30** °
